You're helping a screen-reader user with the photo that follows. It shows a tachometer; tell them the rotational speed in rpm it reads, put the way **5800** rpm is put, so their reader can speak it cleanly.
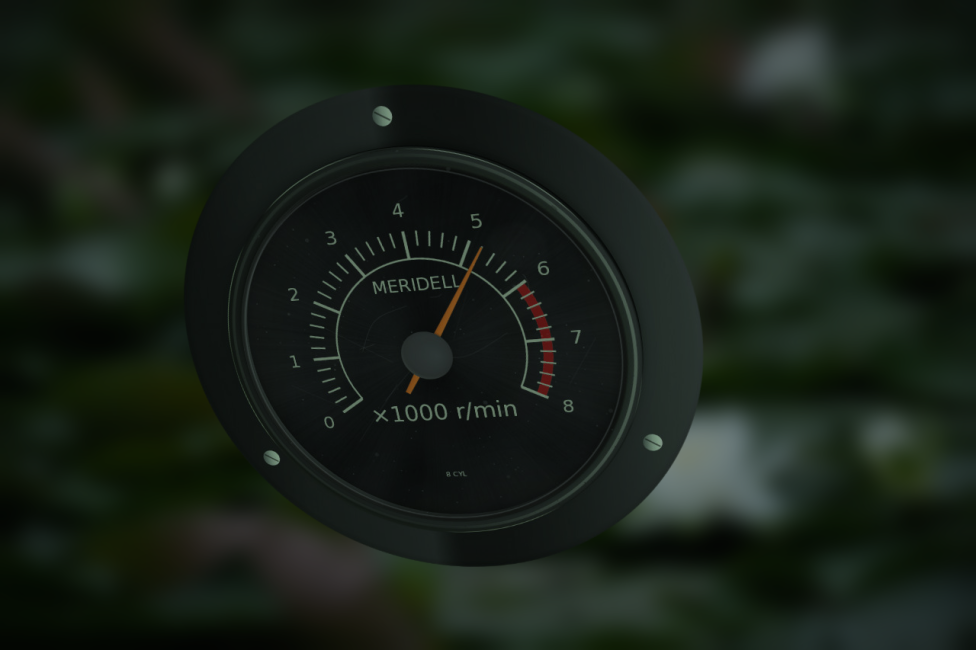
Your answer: **5200** rpm
